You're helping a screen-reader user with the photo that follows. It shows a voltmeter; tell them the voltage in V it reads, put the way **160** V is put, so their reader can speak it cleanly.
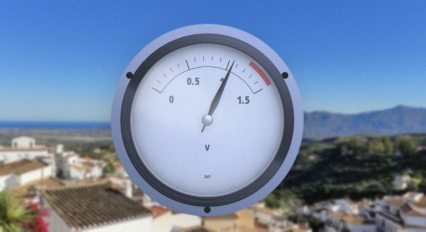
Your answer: **1.05** V
